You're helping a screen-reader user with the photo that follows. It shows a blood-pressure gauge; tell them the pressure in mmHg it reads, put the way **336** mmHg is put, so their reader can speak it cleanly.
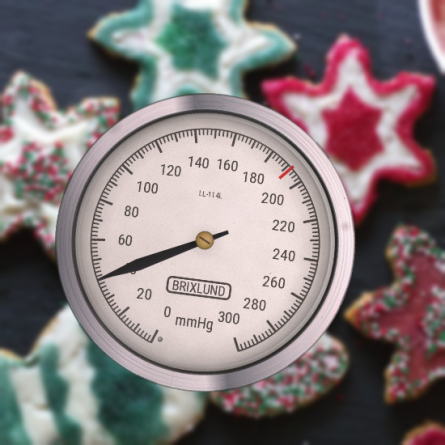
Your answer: **40** mmHg
